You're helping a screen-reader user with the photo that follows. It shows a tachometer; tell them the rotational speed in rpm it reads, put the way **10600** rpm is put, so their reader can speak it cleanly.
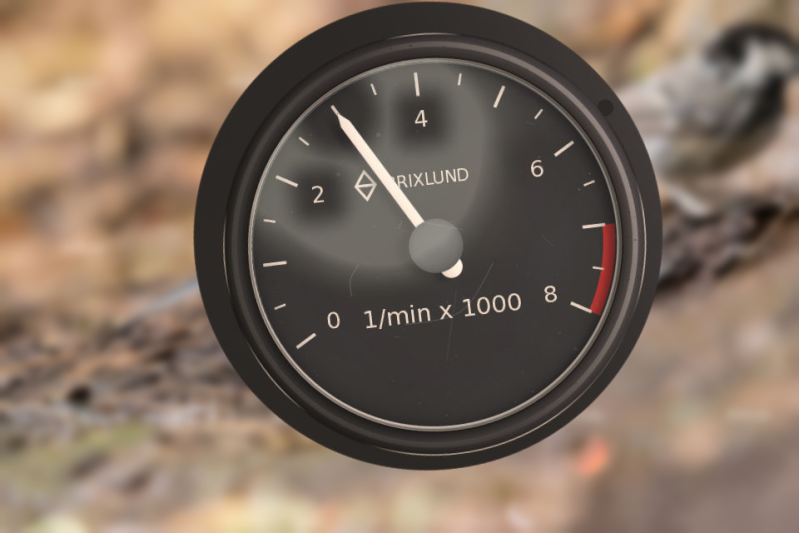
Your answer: **3000** rpm
